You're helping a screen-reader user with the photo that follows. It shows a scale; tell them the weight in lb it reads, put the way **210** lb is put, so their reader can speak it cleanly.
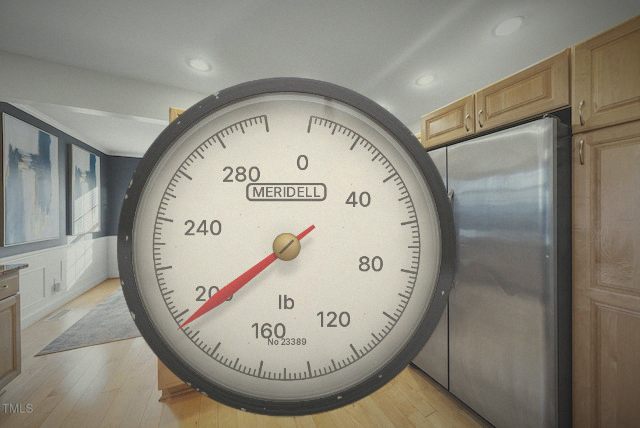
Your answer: **196** lb
